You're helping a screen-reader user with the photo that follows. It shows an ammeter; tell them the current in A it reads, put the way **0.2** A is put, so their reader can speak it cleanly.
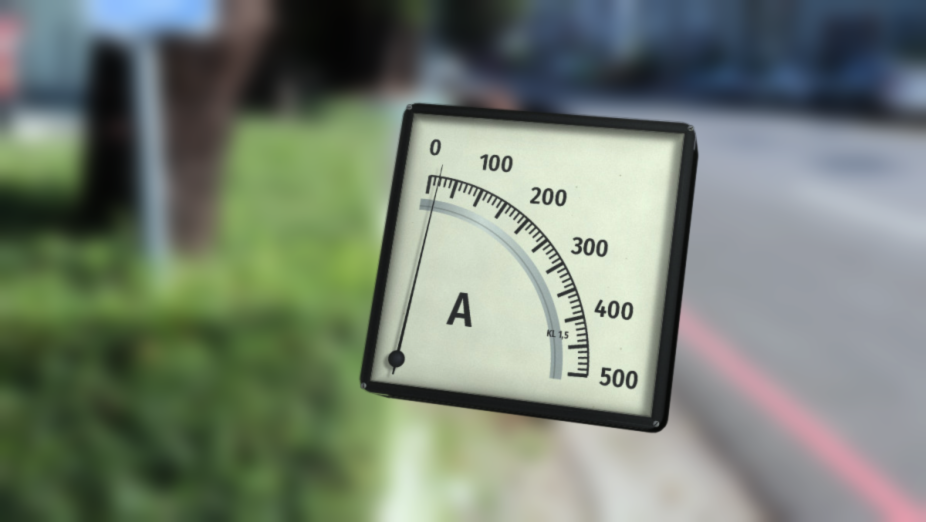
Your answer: **20** A
